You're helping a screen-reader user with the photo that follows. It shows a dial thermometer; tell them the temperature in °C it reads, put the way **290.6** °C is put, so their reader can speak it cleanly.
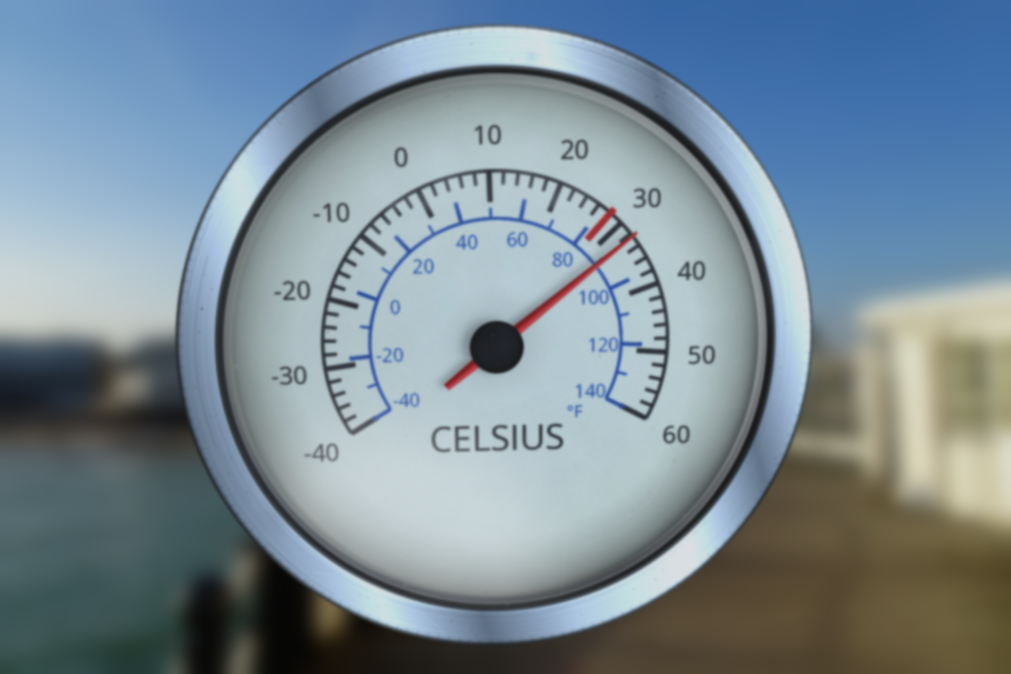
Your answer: **32** °C
